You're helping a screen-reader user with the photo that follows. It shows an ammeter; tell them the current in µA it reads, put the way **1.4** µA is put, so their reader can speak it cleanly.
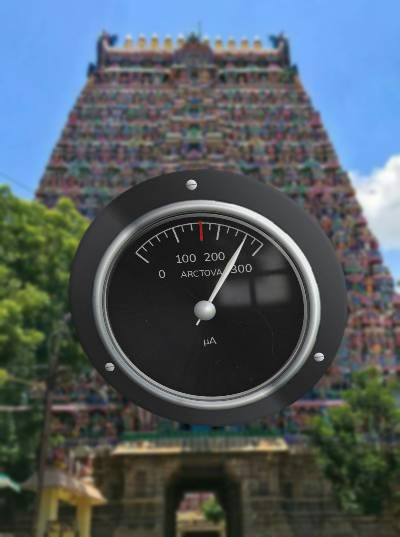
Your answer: **260** µA
